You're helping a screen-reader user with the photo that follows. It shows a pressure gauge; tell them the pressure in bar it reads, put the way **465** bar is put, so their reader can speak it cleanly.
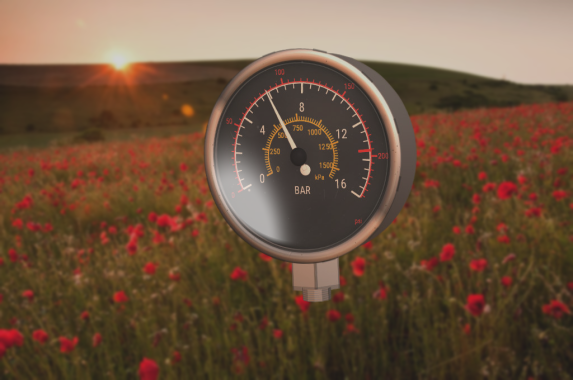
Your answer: **6** bar
